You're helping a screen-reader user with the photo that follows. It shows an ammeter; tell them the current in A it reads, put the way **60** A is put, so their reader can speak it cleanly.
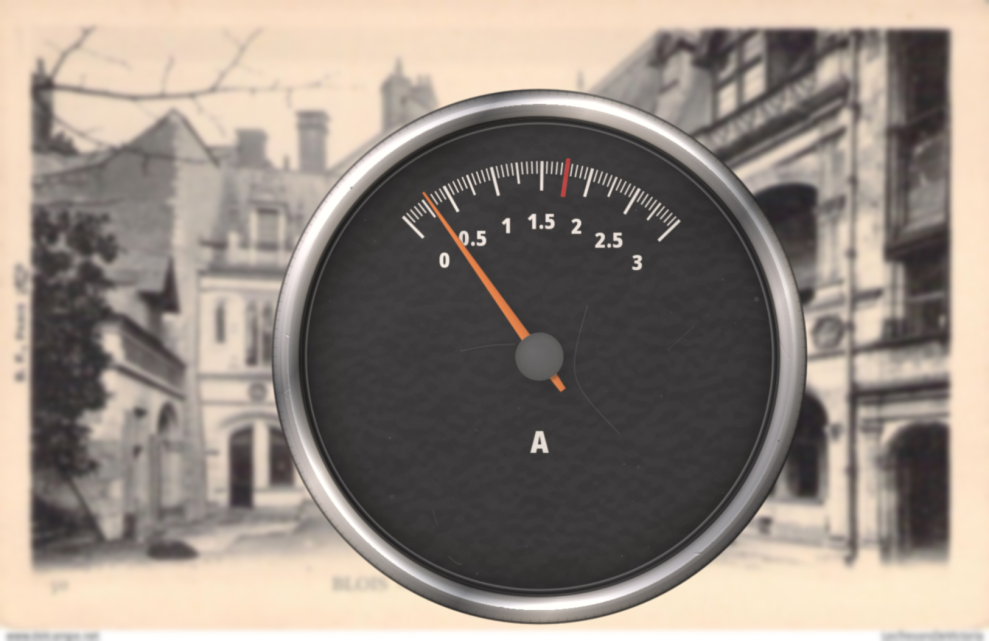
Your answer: **0.3** A
